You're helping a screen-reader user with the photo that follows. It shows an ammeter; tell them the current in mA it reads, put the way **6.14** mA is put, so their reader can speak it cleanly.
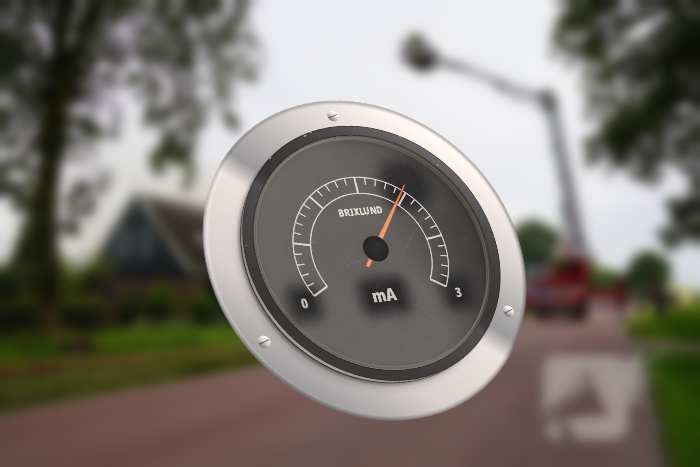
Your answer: **1.95** mA
